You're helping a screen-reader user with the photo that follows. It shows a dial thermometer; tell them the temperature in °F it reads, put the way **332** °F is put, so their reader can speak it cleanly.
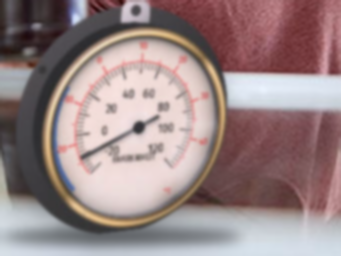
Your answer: **-10** °F
